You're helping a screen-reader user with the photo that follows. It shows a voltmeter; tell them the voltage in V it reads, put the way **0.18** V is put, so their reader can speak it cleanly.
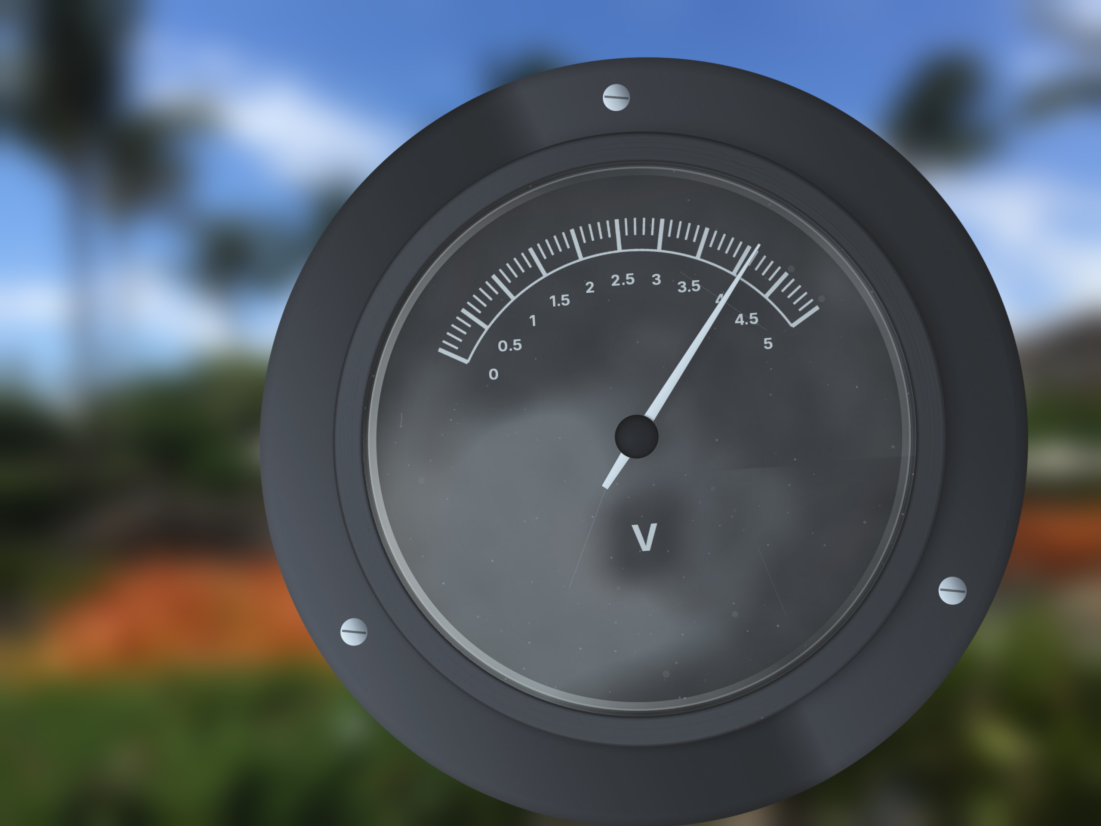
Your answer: **4.1** V
